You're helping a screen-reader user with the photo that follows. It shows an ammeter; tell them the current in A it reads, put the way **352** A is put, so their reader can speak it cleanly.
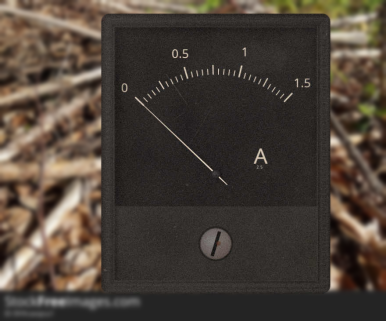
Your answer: **0** A
